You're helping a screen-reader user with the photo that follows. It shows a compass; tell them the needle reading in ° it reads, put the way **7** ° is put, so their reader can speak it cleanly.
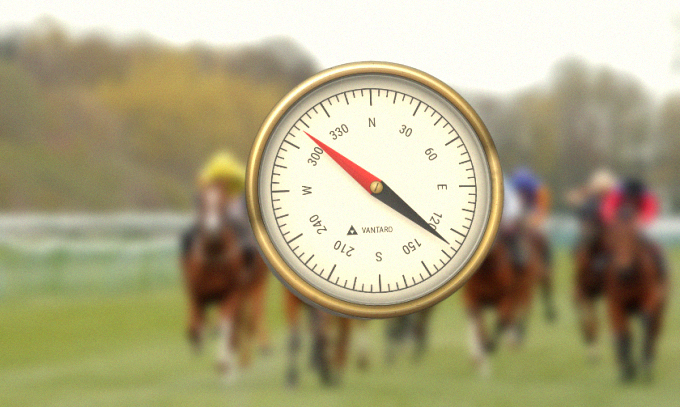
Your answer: **310** °
